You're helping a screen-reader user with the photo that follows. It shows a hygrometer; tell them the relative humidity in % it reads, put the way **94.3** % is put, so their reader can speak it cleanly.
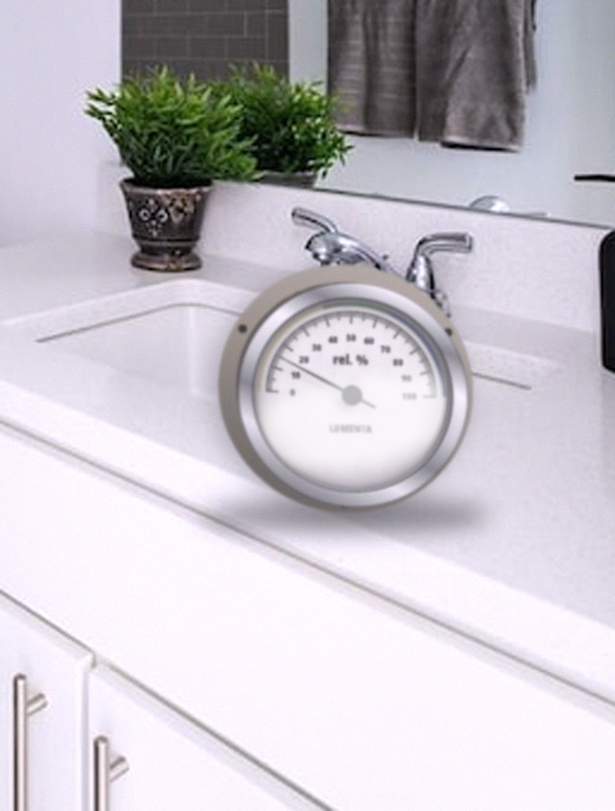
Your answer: **15** %
